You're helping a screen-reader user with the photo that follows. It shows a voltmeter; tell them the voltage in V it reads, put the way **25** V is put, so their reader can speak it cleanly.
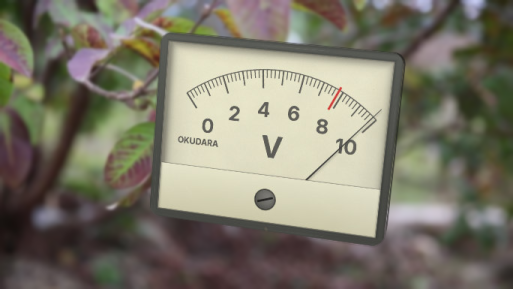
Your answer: **9.8** V
